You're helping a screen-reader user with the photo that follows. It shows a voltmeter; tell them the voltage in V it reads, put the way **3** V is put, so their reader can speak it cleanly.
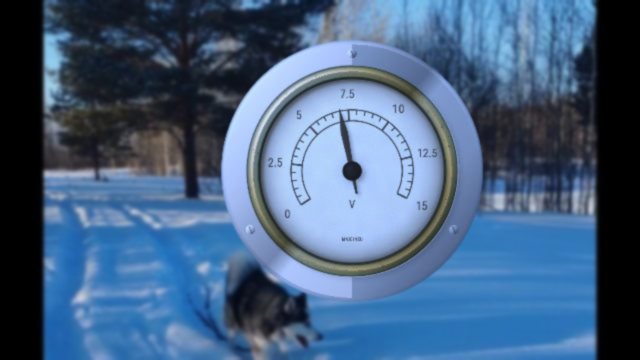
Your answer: **7** V
